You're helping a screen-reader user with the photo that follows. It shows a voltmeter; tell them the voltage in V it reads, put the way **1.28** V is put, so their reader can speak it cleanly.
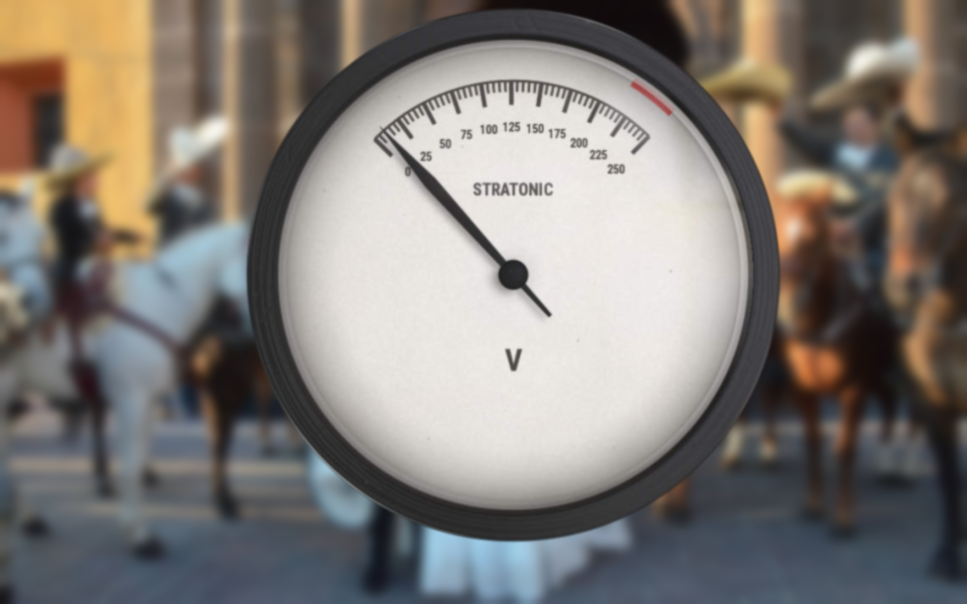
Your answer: **10** V
